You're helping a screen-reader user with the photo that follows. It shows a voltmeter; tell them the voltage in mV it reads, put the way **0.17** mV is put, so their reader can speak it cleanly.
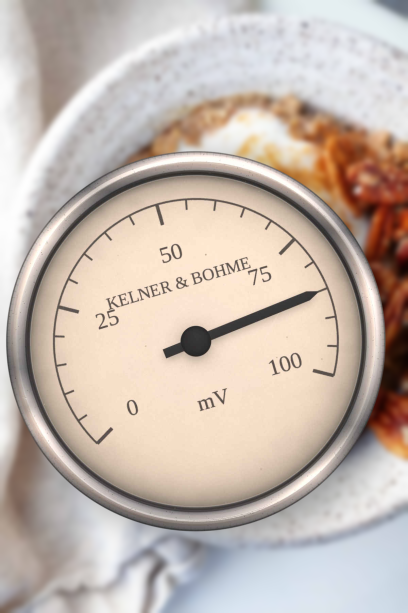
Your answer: **85** mV
